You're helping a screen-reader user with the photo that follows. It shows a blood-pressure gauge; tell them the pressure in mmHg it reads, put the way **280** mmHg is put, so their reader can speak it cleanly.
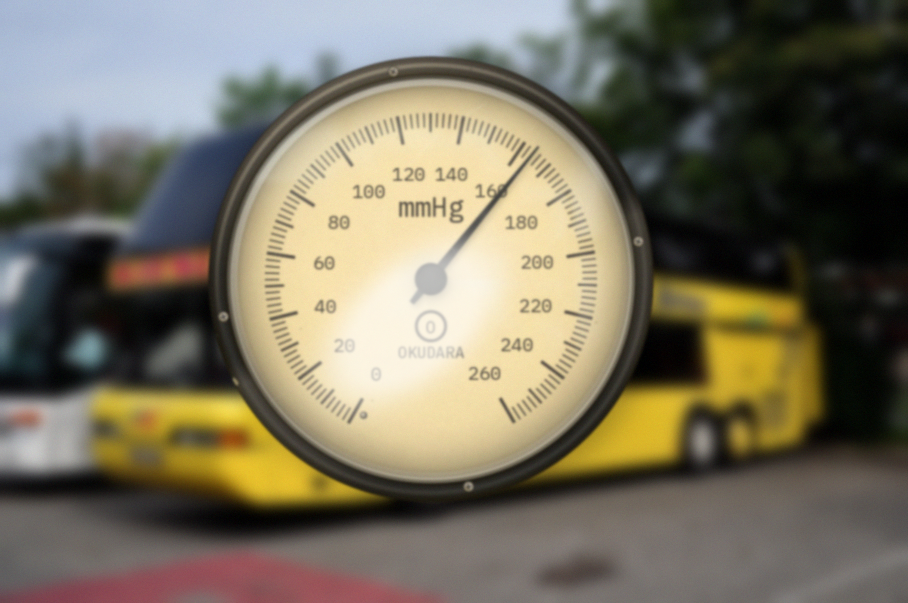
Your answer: **164** mmHg
